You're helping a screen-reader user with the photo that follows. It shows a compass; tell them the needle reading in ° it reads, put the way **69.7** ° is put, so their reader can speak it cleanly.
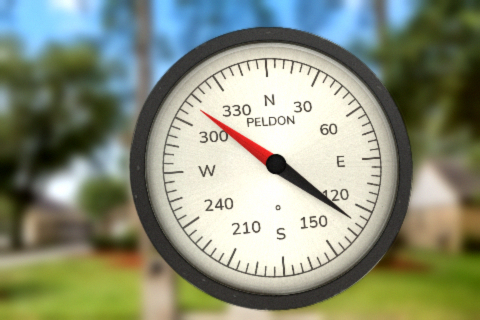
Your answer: **310** °
